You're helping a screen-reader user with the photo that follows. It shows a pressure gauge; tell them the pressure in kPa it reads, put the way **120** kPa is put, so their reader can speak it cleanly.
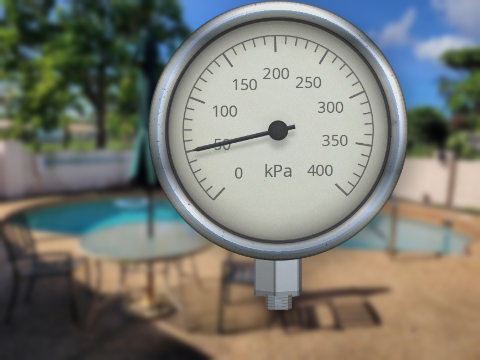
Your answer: **50** kPa
